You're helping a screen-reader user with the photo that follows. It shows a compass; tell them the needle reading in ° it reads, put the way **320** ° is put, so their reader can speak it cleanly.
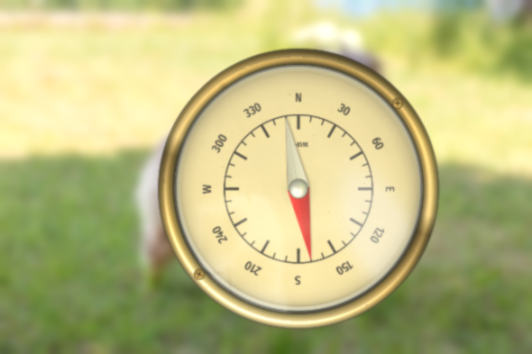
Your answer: **170** °
